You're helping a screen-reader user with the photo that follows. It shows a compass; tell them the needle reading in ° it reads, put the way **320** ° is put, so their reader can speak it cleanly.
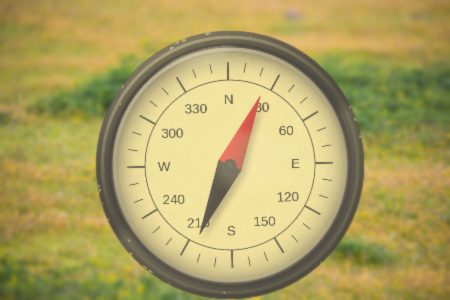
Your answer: **25** °
